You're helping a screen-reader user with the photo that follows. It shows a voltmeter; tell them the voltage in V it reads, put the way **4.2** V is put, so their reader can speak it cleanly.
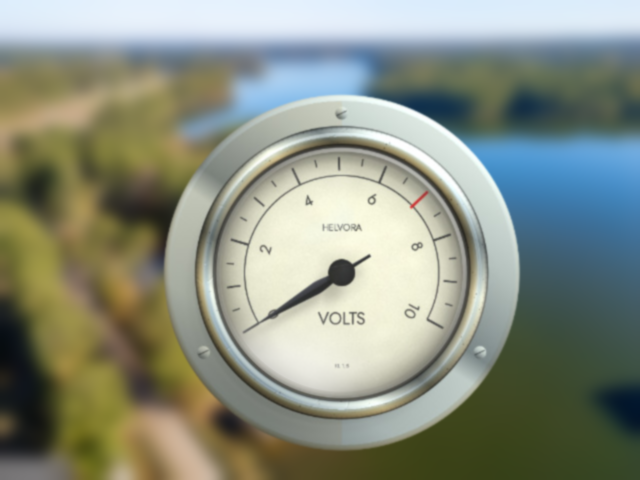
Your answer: **0** V
